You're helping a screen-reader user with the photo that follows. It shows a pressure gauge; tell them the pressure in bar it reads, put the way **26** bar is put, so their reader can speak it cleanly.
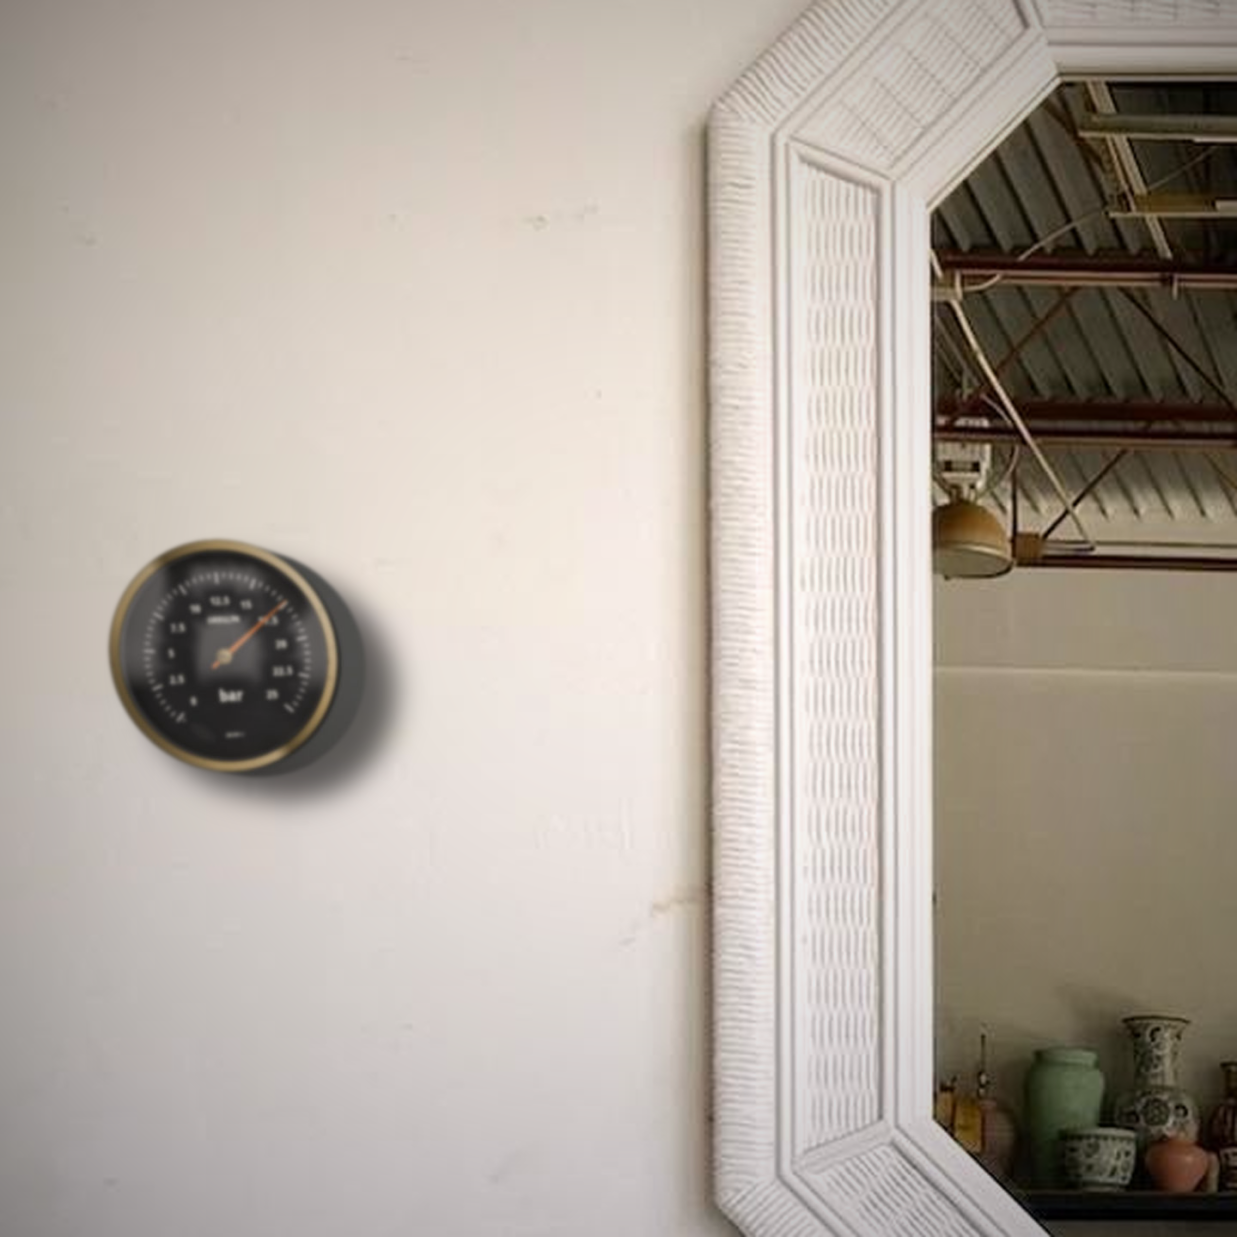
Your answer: **17.5** bar
